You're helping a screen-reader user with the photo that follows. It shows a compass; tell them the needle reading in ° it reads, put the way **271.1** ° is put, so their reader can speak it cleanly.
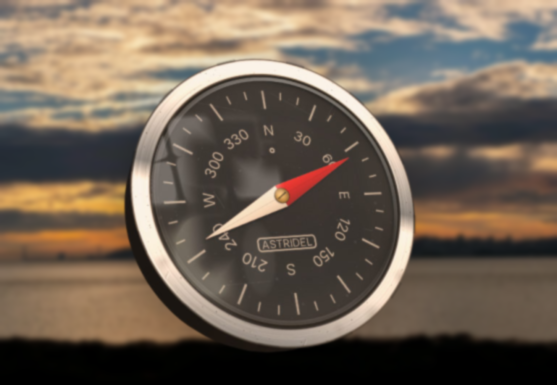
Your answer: **65** °
